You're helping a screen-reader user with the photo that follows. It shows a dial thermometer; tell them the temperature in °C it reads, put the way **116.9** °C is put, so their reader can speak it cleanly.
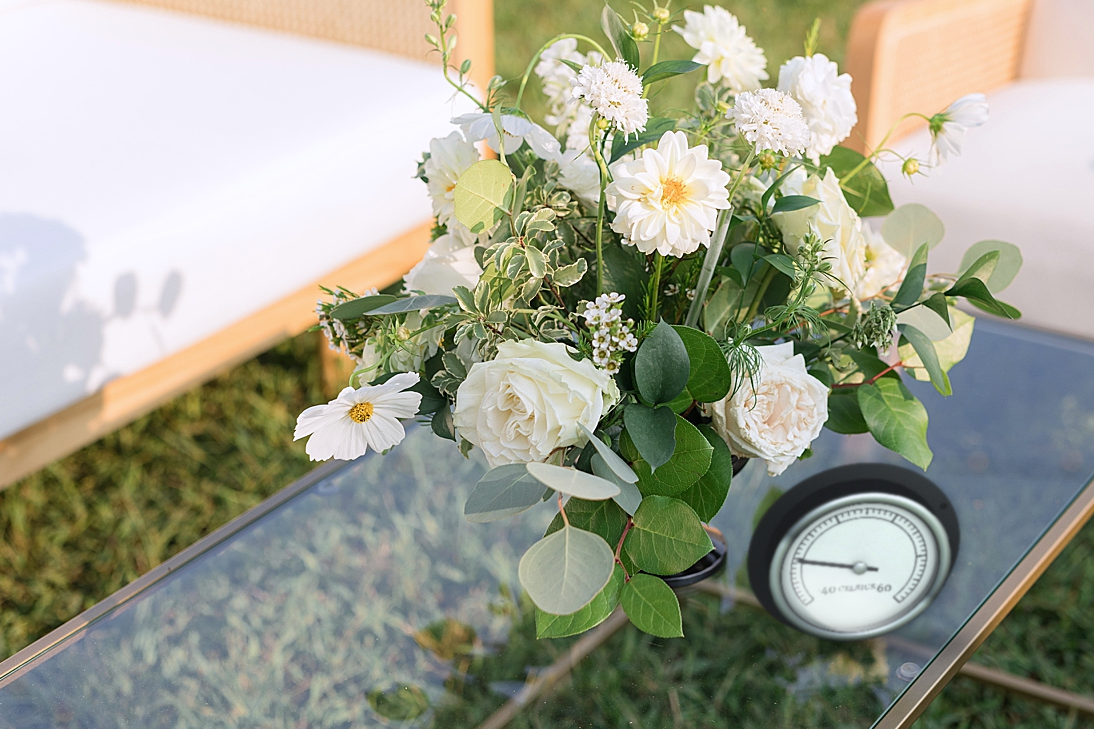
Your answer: **-20** °C
